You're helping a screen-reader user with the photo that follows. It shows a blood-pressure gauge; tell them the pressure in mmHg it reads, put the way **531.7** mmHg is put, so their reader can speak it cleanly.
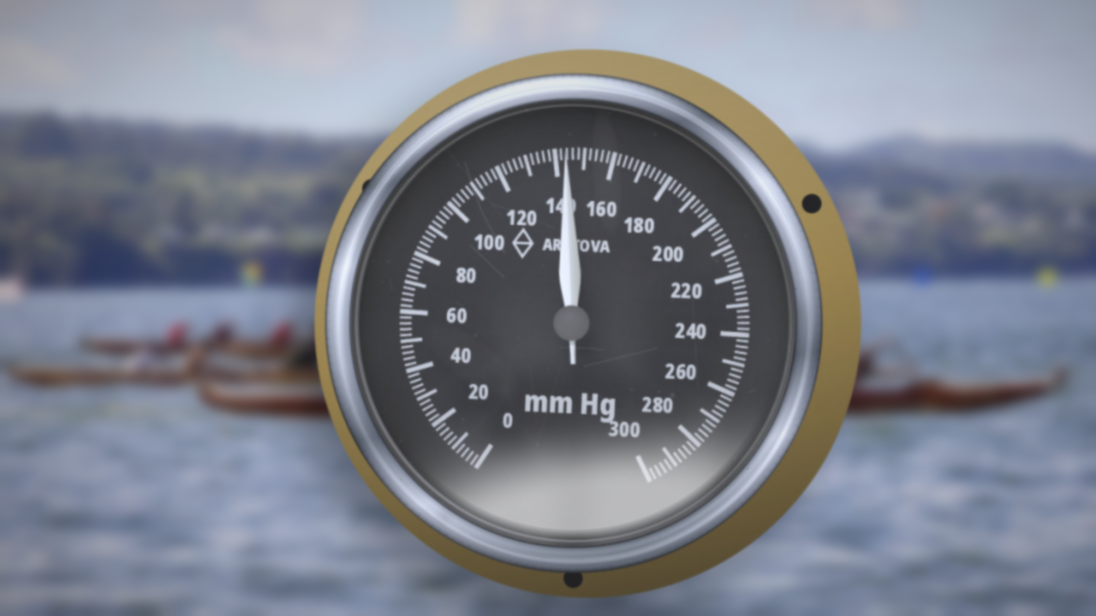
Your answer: **144** mmHg
